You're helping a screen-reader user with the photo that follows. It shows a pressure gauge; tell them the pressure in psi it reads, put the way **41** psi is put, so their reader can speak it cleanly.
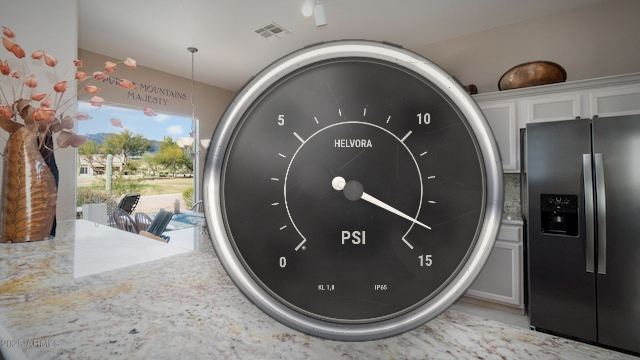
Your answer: **14** psi
